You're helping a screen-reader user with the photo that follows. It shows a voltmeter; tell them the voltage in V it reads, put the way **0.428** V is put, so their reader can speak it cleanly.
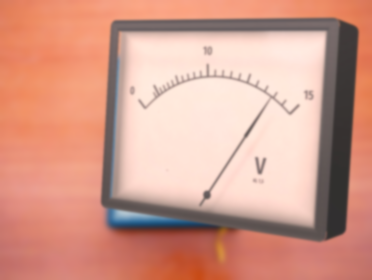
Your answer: **14** V
